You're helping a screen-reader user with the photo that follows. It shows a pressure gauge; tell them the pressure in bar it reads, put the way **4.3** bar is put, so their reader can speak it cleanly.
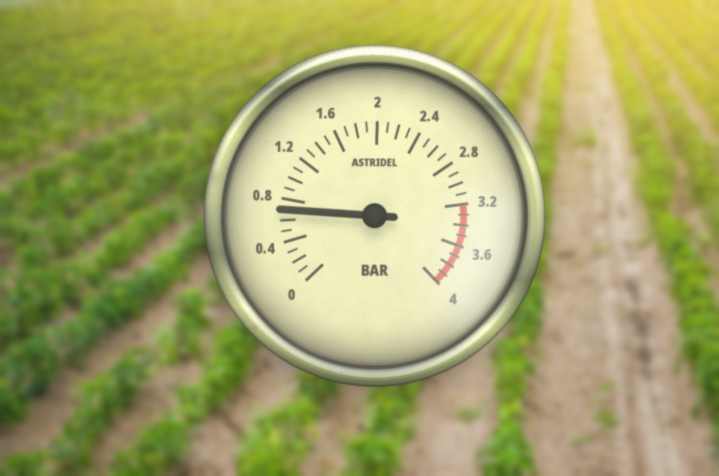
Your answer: **0.7** bar
